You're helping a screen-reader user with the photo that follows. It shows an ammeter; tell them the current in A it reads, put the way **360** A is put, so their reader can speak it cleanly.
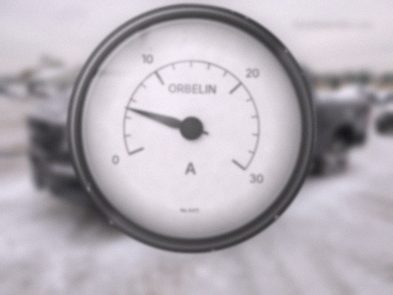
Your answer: **5** A
